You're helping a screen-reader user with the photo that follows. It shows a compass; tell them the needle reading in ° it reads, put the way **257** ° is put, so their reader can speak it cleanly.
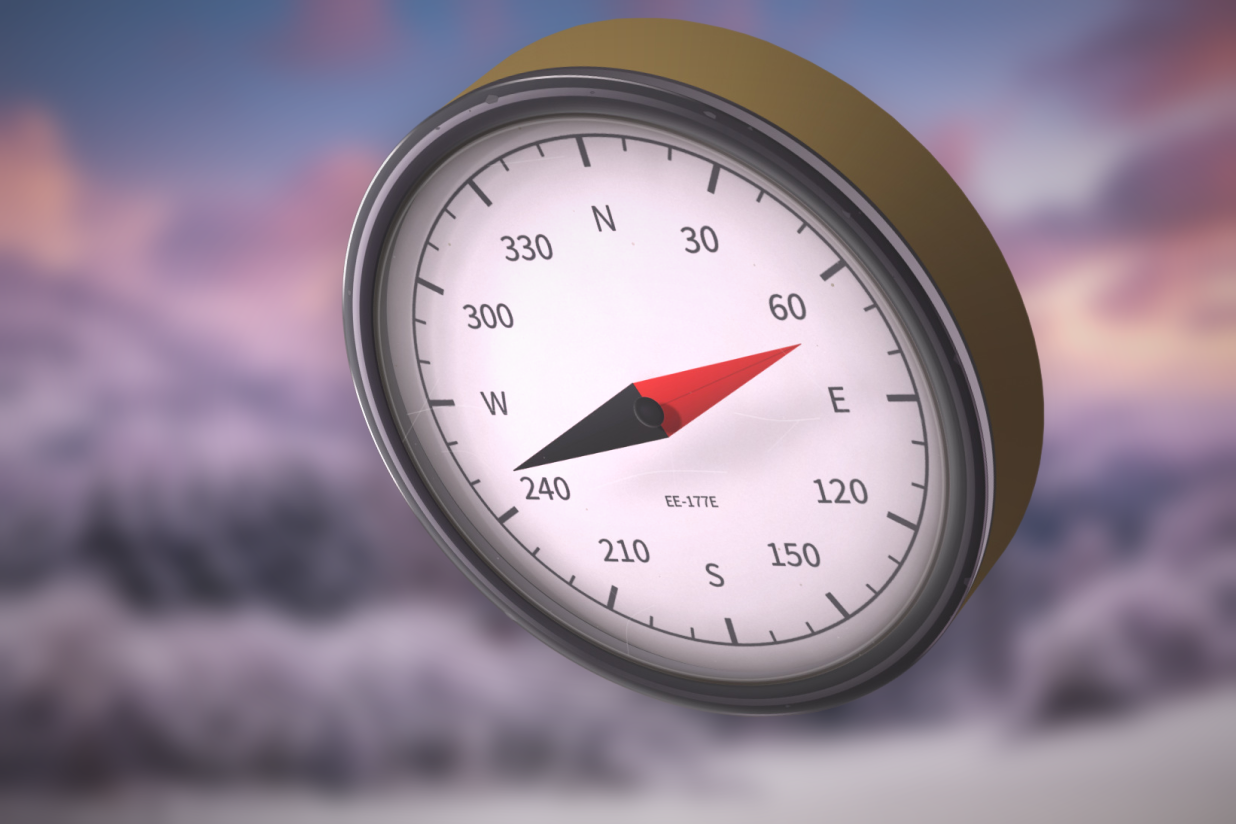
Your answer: **70** °
